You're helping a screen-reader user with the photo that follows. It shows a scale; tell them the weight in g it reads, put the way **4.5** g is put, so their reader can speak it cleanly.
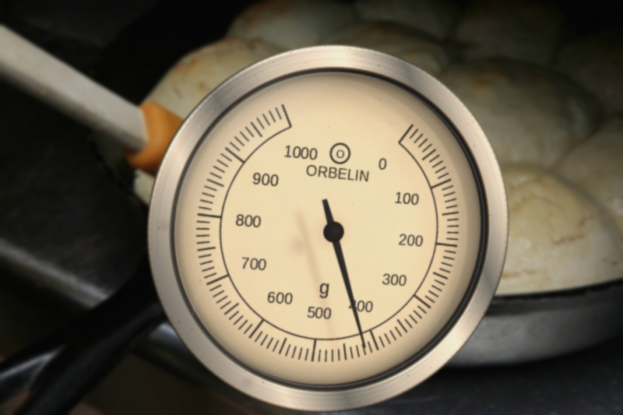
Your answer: **420** g
